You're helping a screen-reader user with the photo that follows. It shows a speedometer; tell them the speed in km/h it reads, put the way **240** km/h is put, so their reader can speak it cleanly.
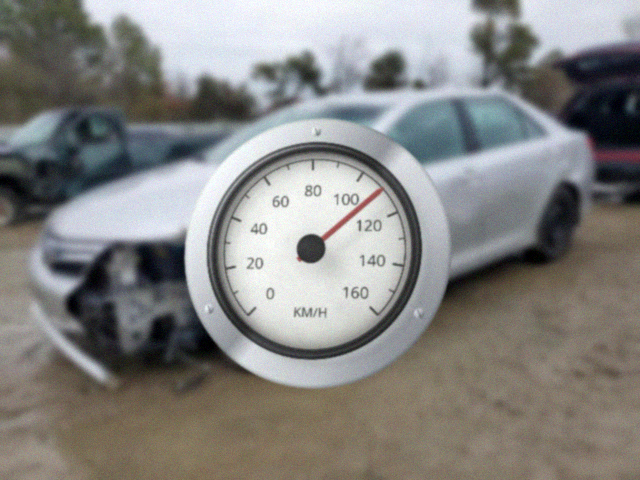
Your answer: **110** km/h
